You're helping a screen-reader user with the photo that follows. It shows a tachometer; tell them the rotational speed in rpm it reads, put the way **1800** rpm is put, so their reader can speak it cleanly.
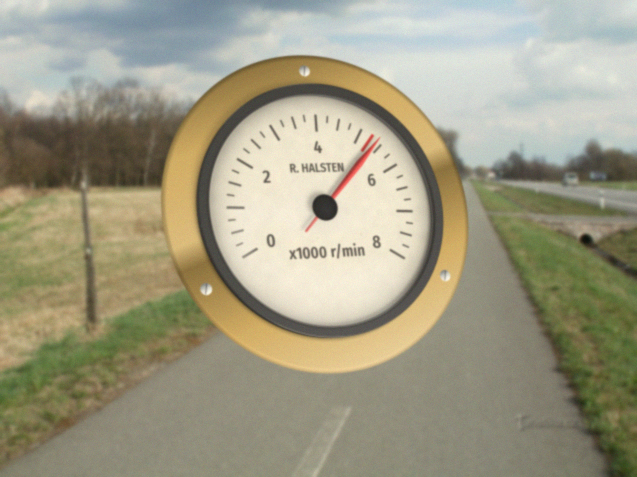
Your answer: **5375** rpm
